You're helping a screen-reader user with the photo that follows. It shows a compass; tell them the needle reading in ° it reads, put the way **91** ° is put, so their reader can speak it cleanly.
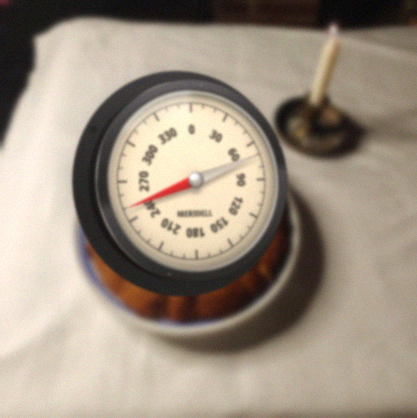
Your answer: **250** °
